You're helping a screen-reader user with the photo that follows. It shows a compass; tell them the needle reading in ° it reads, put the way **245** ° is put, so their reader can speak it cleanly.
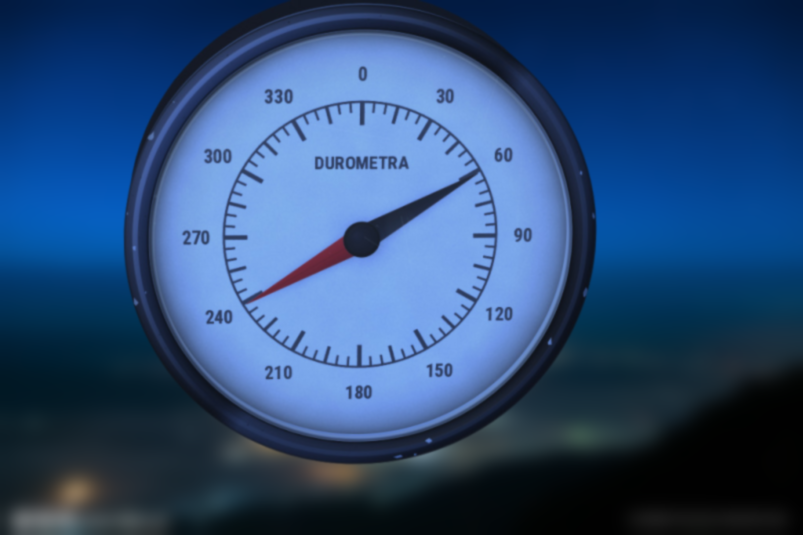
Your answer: **240** °
